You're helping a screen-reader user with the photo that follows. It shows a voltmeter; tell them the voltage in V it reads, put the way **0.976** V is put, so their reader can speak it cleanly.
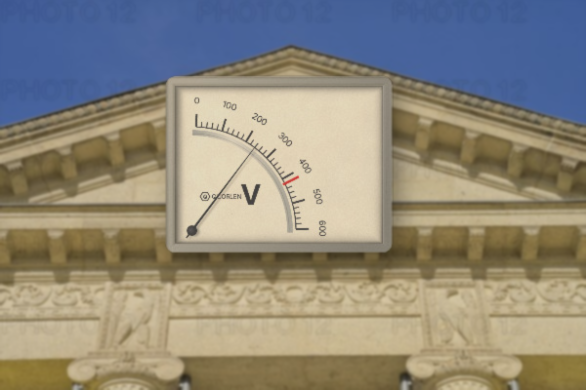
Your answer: **240** V
